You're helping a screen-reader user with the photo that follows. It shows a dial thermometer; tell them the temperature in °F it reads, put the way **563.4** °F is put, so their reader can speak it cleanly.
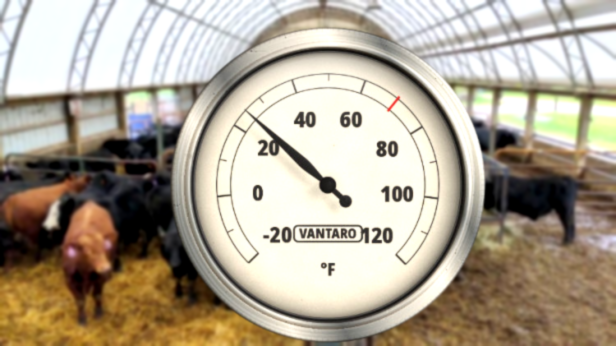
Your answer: **25** °F
